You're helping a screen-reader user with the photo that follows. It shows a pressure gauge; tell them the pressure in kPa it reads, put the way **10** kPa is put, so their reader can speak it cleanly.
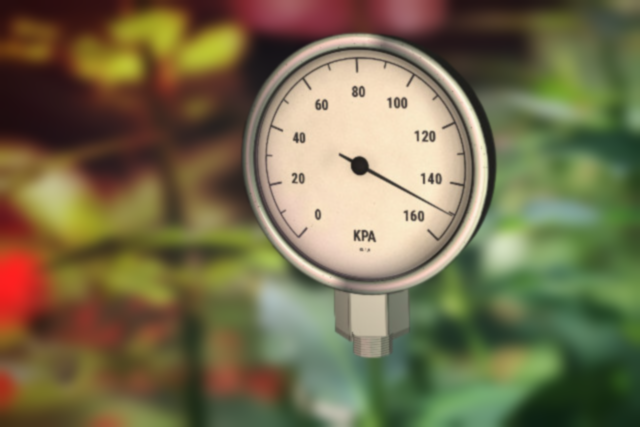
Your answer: **150** kPa
